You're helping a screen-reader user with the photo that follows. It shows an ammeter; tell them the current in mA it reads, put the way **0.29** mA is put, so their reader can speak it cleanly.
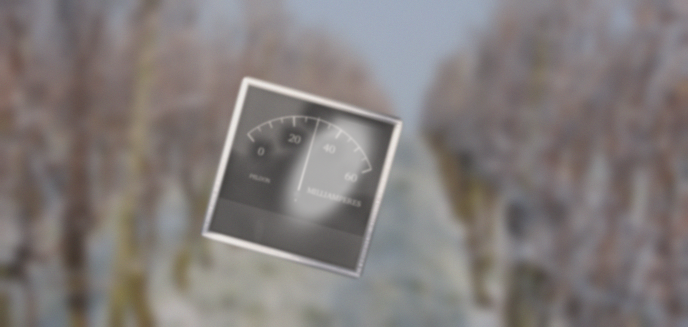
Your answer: **30** mA
